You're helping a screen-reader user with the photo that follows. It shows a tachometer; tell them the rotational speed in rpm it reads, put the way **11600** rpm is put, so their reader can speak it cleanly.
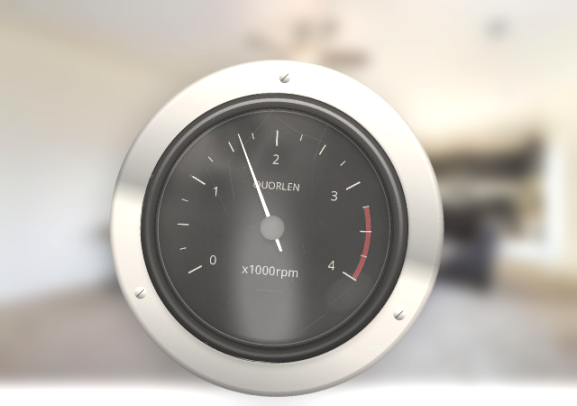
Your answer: **1625** rpm
